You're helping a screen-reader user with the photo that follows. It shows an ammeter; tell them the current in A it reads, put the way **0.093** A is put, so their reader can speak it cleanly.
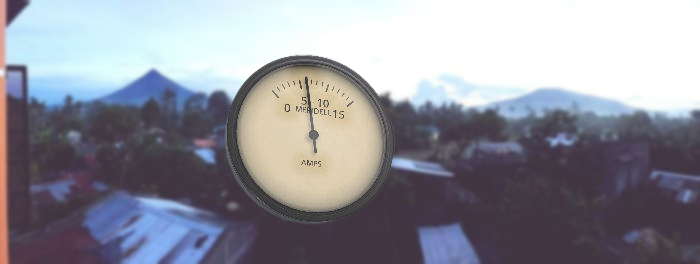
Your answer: **6** A
